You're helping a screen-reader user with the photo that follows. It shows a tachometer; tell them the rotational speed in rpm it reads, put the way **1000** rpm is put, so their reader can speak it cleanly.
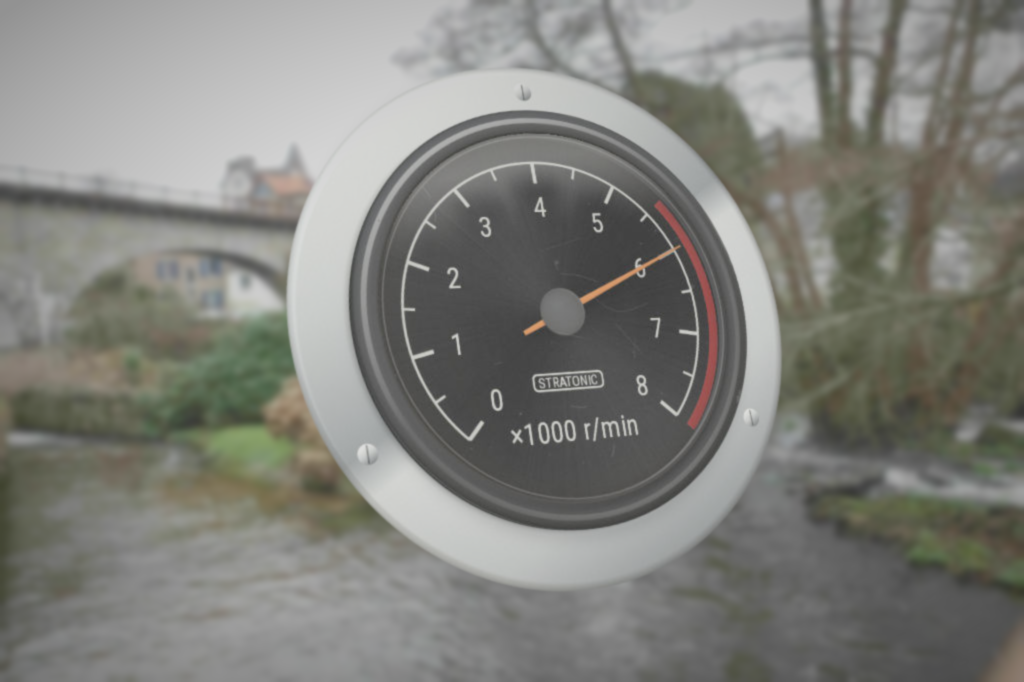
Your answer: **6000** rpm
